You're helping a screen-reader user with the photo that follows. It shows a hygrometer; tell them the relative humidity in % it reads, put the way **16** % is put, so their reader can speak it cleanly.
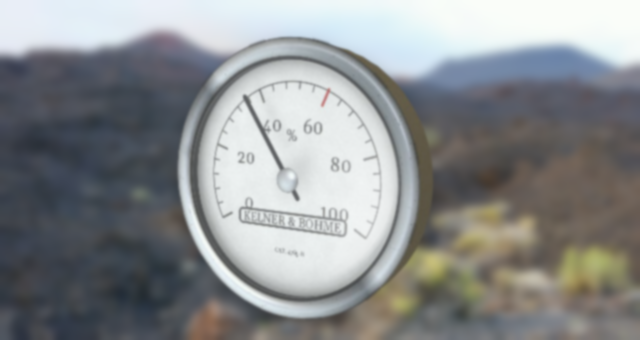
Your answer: **36** %
